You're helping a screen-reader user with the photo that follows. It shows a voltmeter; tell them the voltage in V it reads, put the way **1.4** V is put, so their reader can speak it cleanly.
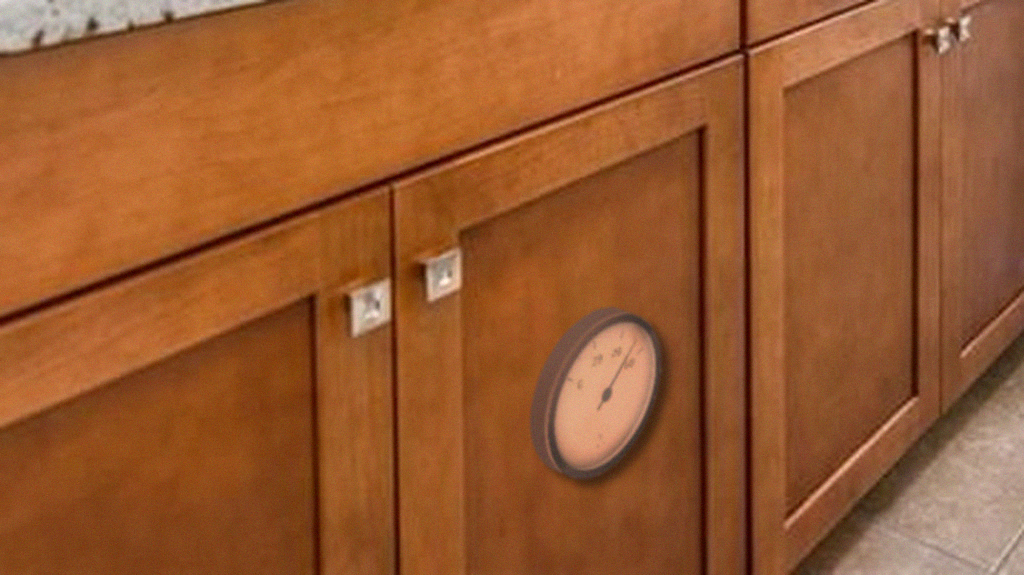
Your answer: **50** V
